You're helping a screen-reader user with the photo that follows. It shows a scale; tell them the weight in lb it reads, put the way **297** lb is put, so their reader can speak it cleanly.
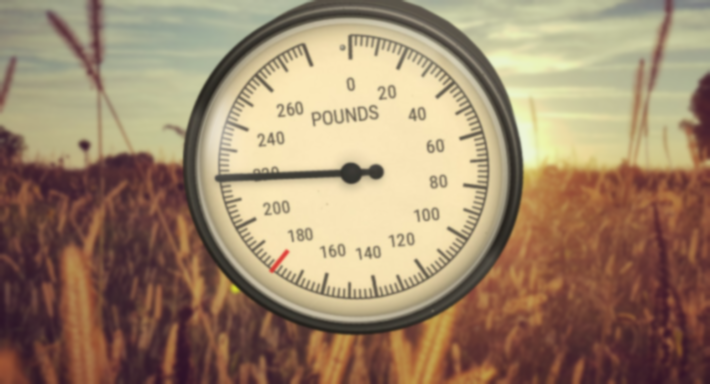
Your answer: **220** lb
